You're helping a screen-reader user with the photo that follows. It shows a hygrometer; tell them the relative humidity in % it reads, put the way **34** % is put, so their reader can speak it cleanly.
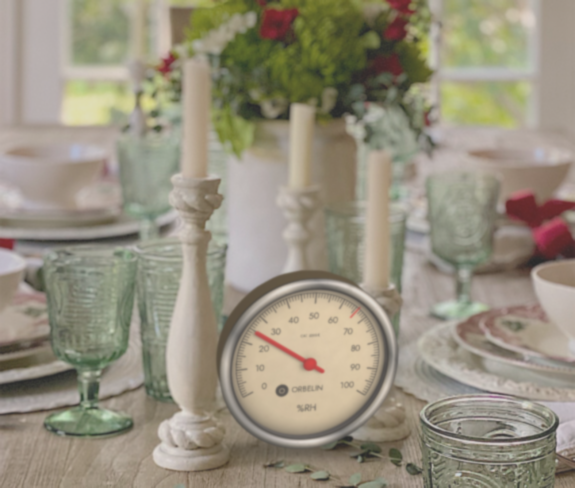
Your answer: **25** %
